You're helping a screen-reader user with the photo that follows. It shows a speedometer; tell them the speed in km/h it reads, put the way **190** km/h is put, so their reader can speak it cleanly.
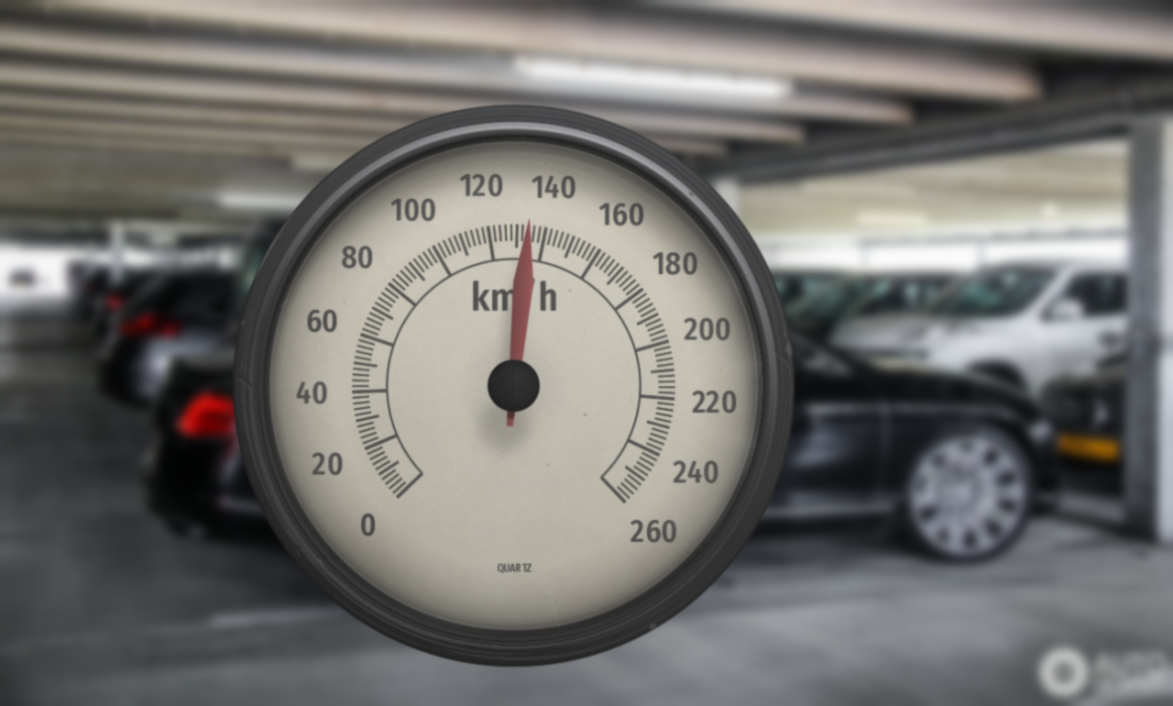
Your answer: **134** km/h
